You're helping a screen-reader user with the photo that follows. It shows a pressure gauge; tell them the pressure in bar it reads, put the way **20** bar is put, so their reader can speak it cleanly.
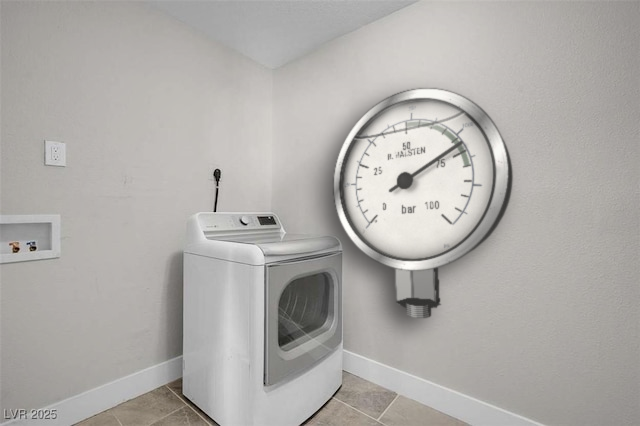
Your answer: **72.5** bar
